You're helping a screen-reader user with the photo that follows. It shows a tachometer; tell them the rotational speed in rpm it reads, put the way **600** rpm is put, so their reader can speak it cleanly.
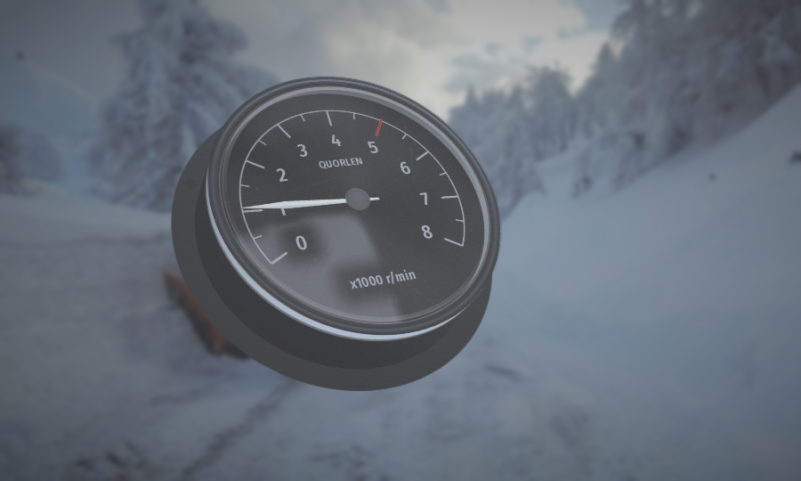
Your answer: **1000** rpm
